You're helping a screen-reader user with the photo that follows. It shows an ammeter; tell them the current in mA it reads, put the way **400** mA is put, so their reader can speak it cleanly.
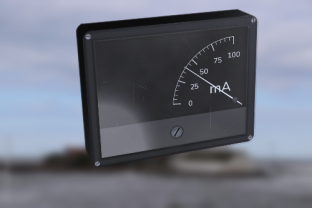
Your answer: **40** mA
